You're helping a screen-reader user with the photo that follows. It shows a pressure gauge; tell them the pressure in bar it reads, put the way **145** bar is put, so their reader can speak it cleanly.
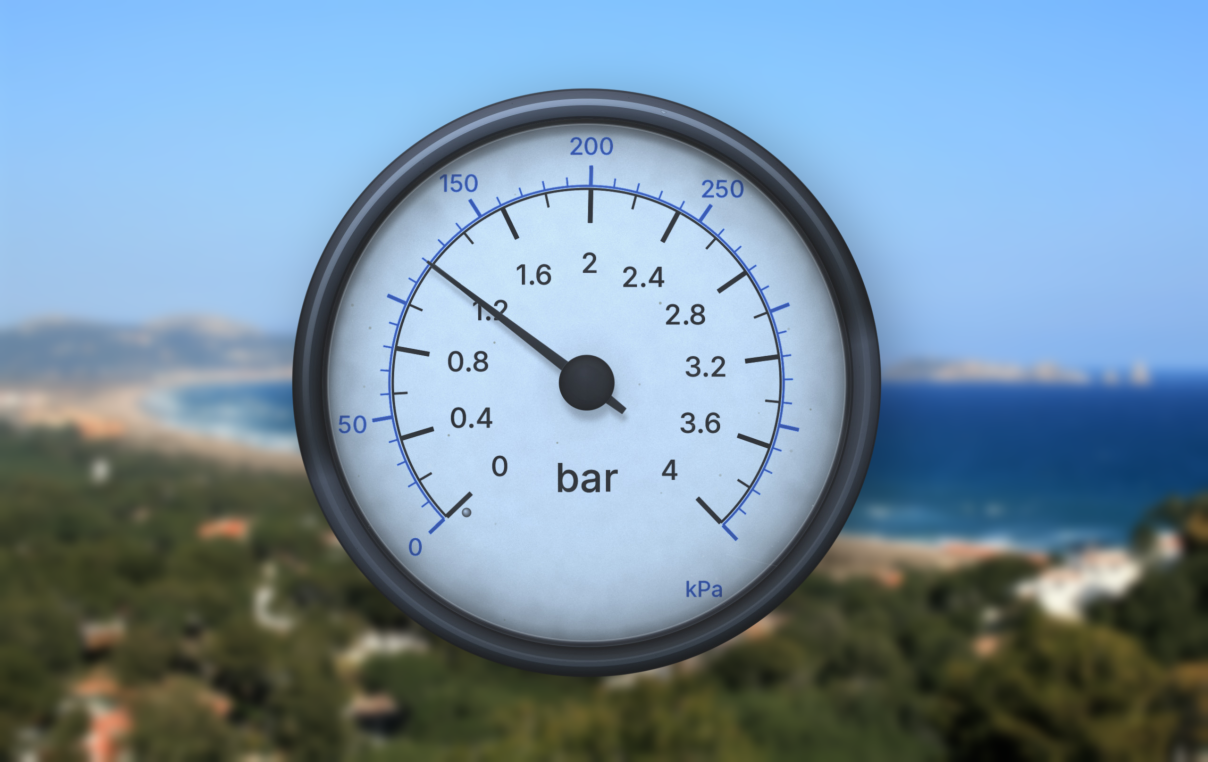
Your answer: **1.2** bar
